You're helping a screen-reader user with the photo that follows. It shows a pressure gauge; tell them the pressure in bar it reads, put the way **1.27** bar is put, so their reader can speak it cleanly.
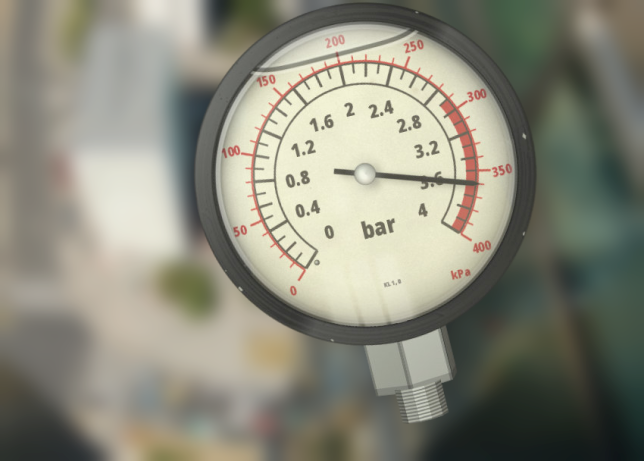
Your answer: **3.6** bar
